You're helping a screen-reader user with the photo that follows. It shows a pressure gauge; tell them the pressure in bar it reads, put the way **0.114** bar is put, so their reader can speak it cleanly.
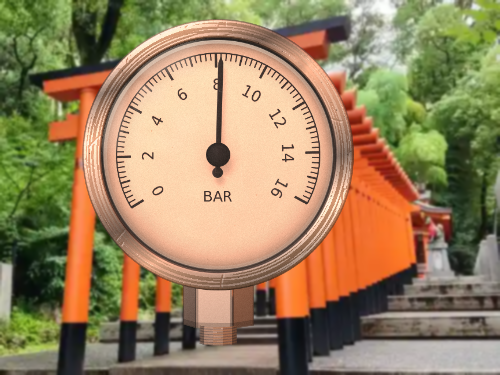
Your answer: **8.2** bar
